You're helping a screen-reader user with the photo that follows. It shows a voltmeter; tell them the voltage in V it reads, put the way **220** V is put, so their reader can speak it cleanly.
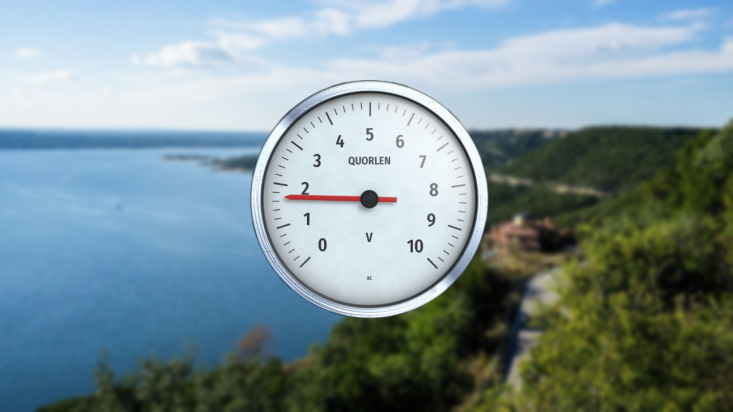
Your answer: **1.7** V
